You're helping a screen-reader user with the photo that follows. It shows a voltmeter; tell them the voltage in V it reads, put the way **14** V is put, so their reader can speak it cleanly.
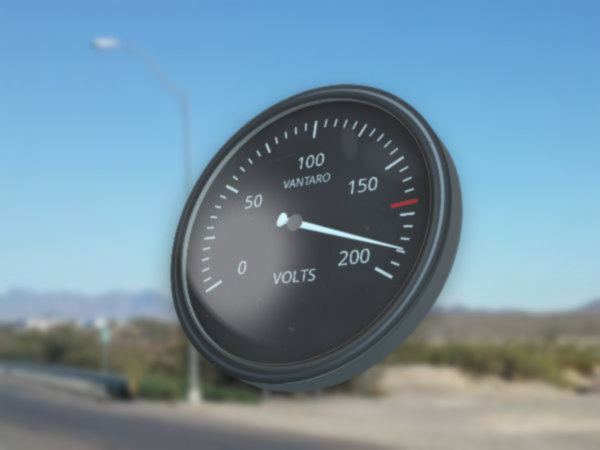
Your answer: **190** V
